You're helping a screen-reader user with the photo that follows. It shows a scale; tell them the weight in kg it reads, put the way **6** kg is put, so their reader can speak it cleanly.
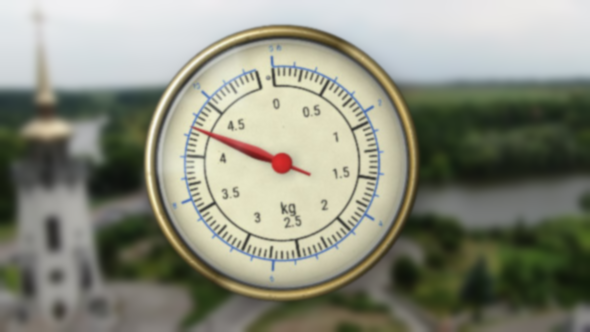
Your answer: **4.25** kg
